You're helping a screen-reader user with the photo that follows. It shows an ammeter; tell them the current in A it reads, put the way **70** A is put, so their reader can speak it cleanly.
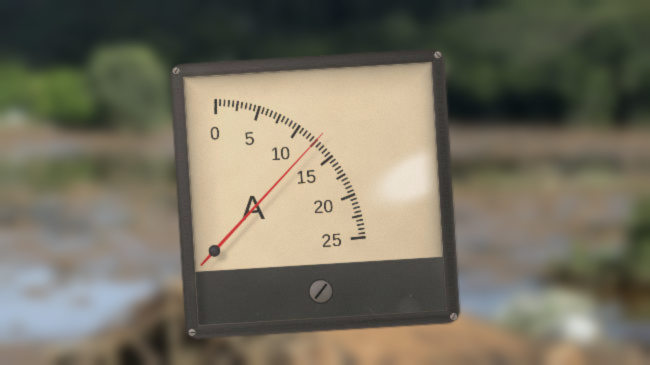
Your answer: **12.5** A
